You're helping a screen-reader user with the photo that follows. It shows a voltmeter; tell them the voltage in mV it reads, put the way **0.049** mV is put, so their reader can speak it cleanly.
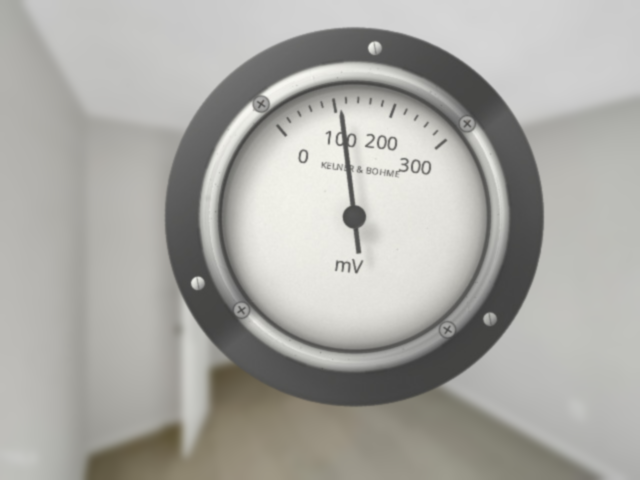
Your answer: **110** mV
